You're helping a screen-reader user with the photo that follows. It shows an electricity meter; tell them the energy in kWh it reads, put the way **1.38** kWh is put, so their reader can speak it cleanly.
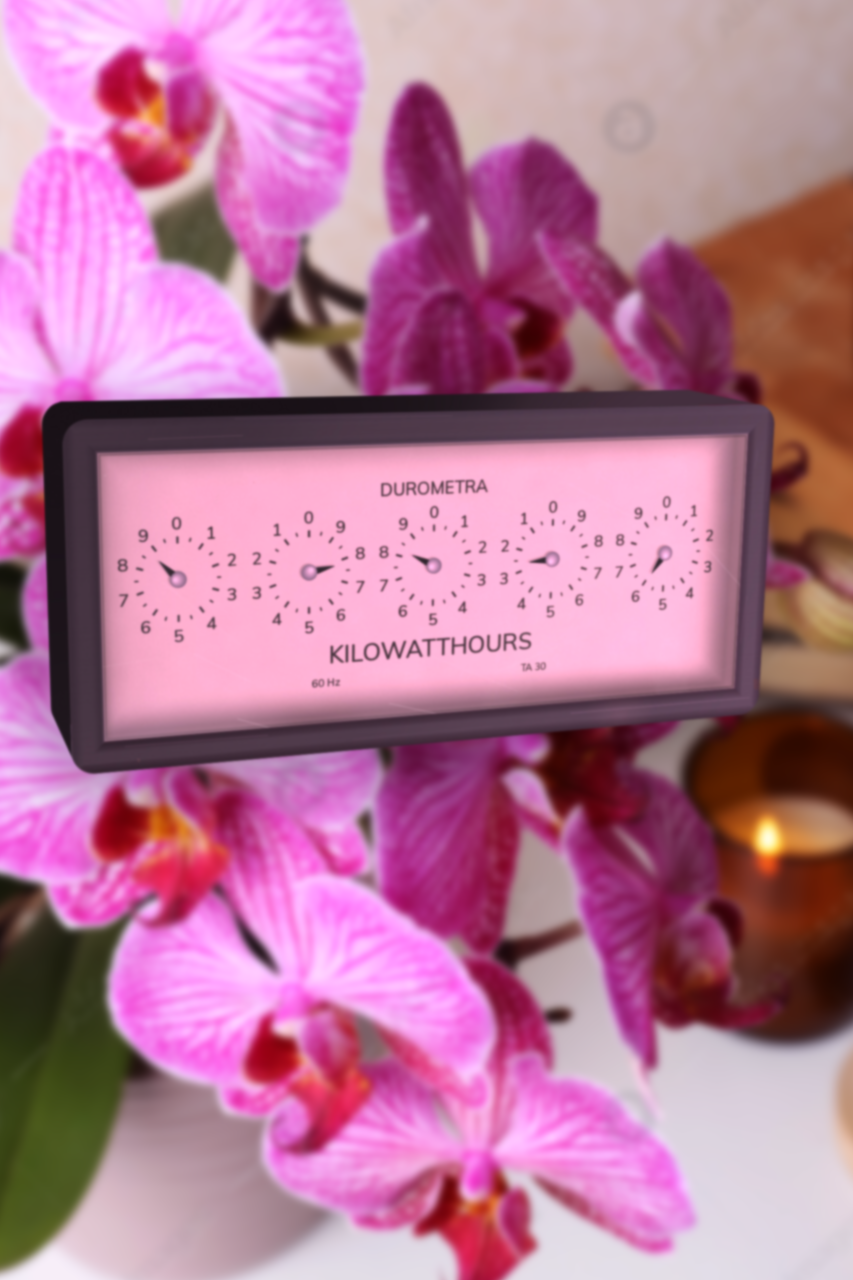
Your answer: **87826** kWh
